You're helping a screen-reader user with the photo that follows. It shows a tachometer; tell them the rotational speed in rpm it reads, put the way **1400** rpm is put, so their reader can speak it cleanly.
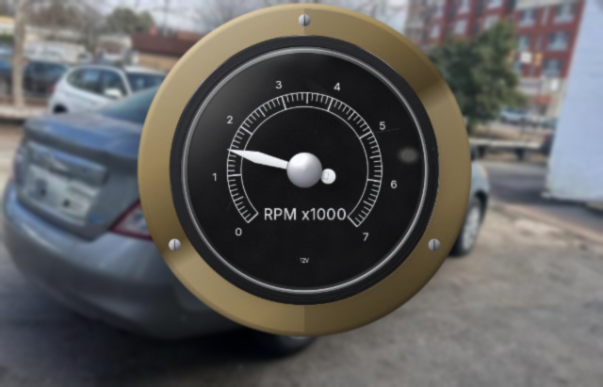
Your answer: **1500** rpm
